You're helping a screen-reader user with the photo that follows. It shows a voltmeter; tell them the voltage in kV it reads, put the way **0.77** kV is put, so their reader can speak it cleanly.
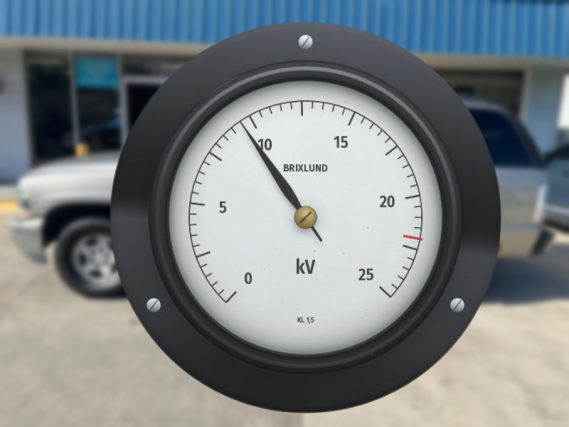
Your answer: **9.5** kV
